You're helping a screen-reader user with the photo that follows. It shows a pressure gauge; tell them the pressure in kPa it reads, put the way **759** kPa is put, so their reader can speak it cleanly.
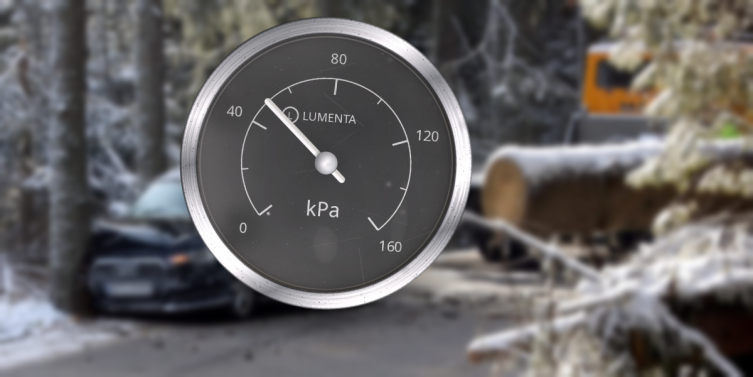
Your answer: **50** kPa
